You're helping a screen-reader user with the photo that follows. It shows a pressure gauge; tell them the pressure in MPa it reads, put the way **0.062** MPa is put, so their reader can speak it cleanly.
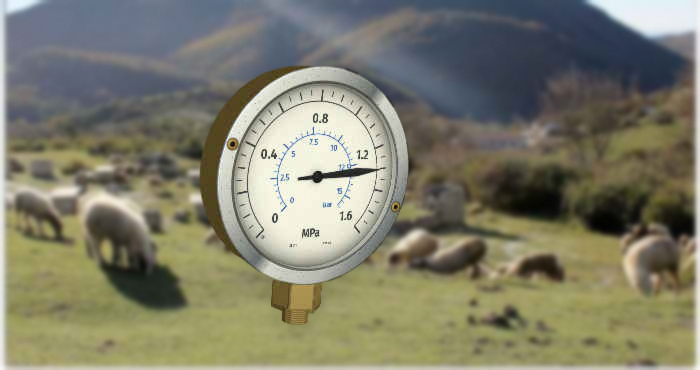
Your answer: **1.3** MPa
